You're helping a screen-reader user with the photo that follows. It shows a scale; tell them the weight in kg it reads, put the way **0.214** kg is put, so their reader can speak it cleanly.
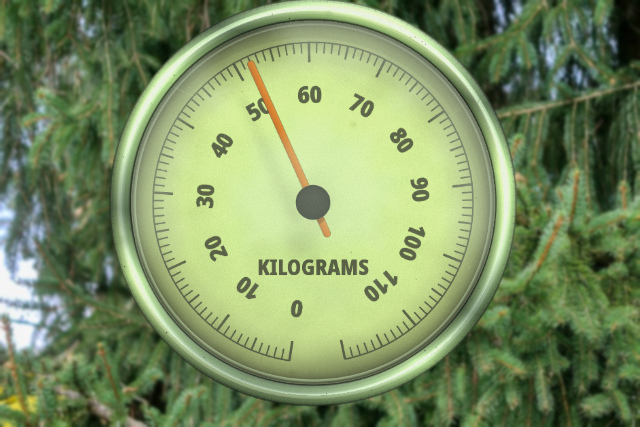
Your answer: **52** kg
